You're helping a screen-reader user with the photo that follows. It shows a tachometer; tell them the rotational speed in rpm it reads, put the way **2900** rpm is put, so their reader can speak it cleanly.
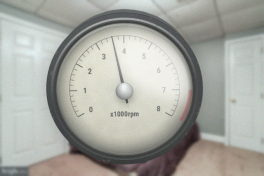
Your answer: **3600** rpm
